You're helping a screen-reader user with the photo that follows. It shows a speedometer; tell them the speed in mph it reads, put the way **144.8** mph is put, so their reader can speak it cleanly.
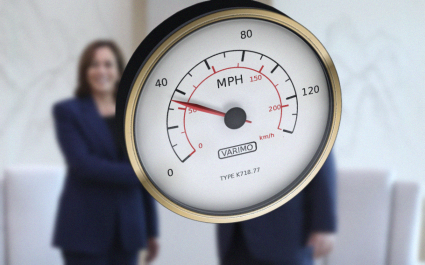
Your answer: **35** mph
